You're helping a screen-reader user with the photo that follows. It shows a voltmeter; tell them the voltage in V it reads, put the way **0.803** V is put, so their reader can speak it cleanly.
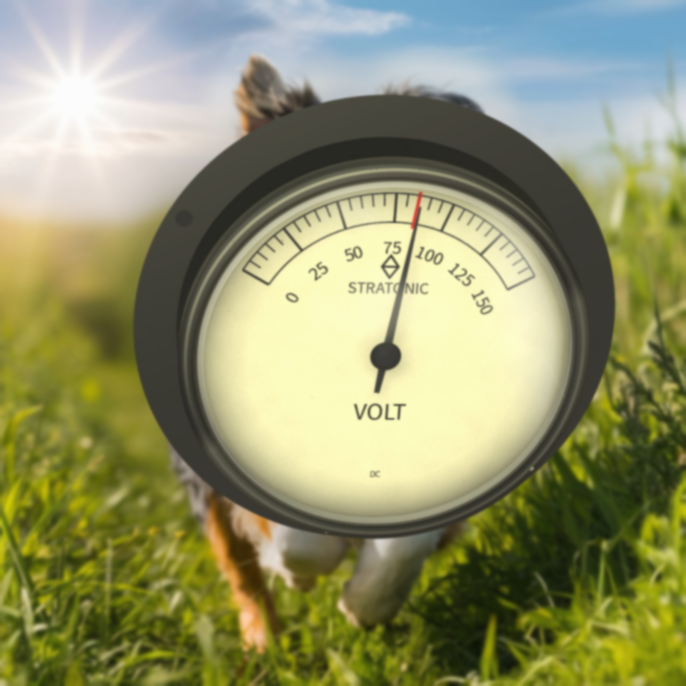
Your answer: **85** V
